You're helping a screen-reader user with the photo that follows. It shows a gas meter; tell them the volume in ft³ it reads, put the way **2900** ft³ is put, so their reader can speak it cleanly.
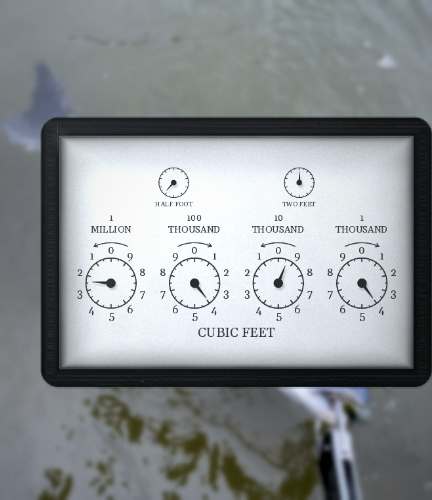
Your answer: **239400** ft³
